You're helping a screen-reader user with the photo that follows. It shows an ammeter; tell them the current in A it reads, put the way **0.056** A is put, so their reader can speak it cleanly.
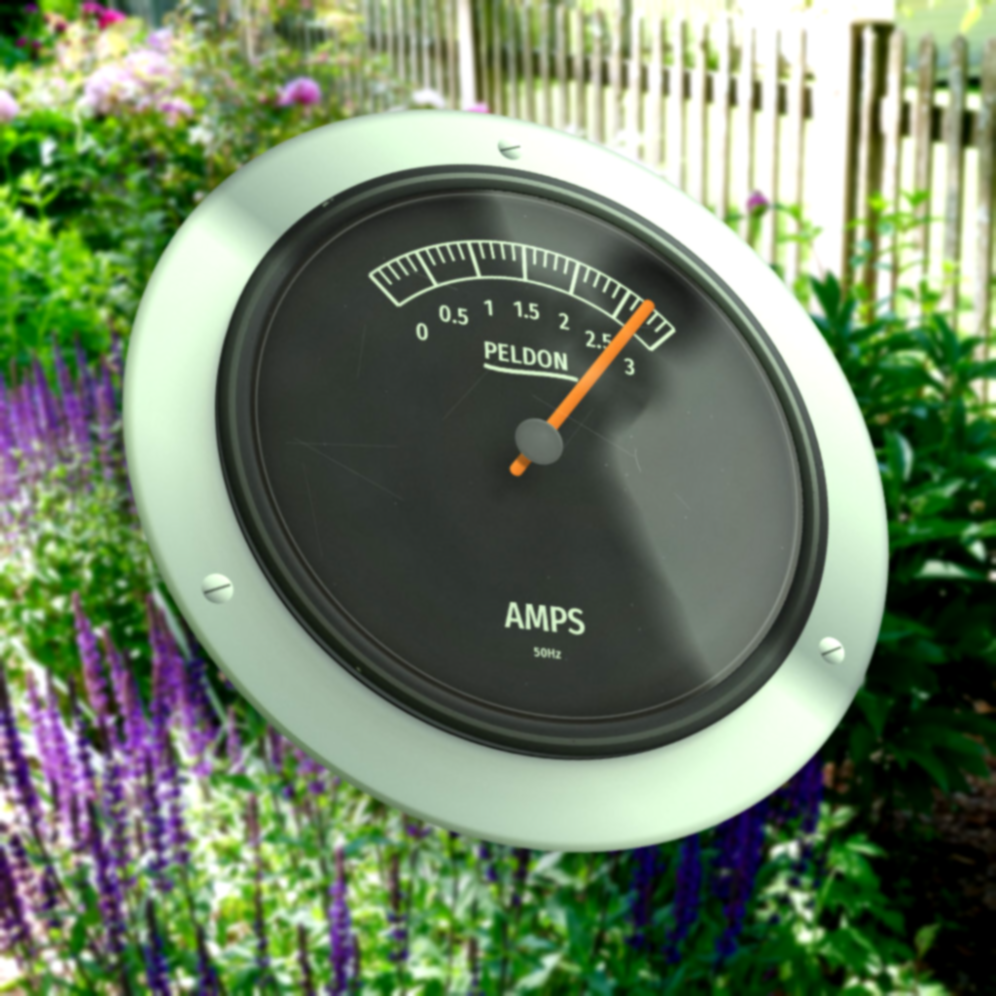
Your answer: **2.7** A
